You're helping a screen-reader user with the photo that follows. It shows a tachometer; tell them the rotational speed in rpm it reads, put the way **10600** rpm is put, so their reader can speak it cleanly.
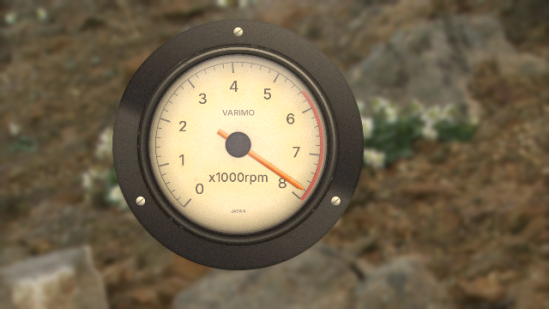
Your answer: **7800** rpm
